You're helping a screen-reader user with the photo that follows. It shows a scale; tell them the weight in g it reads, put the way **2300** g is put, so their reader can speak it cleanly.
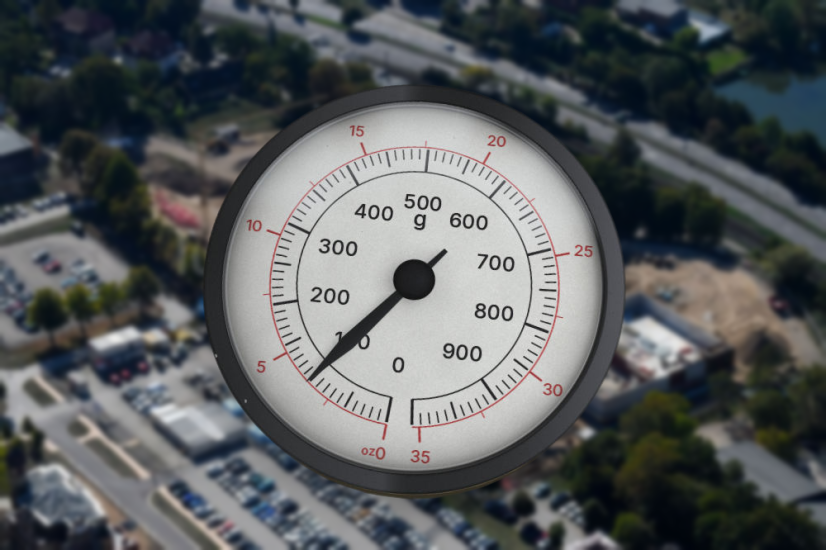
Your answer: **100** g
